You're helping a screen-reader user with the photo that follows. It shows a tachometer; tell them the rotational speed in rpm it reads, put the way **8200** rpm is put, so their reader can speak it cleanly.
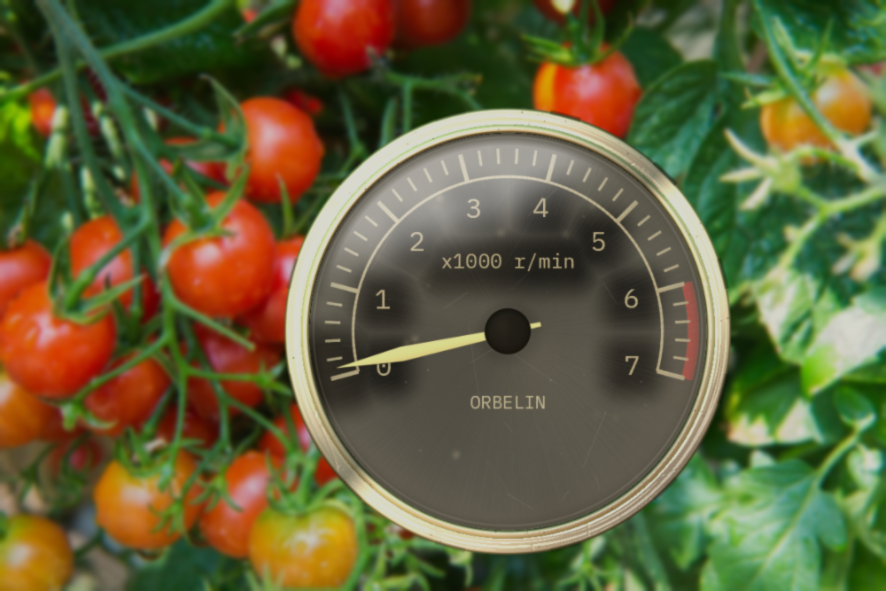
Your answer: **100** rpm
